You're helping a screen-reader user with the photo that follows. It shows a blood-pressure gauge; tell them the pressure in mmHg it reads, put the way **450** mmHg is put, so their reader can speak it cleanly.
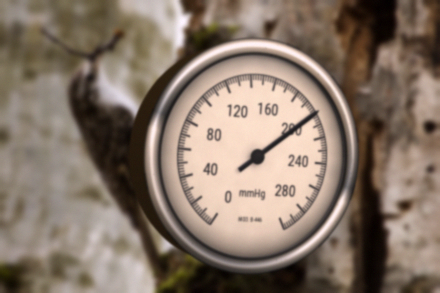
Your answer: **200** mmHg
